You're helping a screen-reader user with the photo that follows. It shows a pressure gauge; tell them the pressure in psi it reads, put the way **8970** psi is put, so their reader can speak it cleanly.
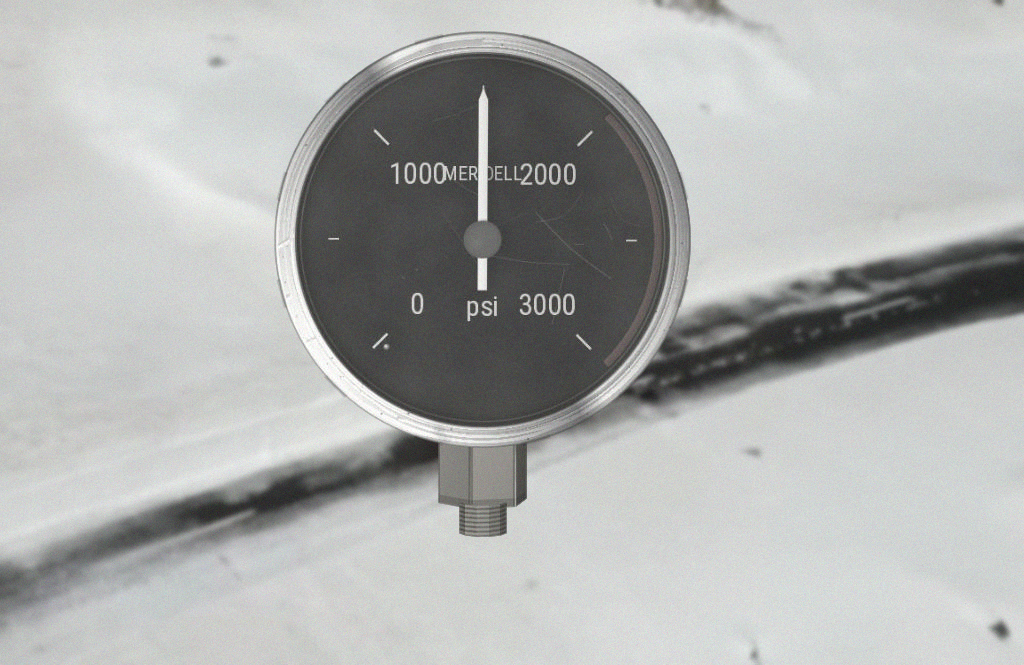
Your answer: **1500** psi
